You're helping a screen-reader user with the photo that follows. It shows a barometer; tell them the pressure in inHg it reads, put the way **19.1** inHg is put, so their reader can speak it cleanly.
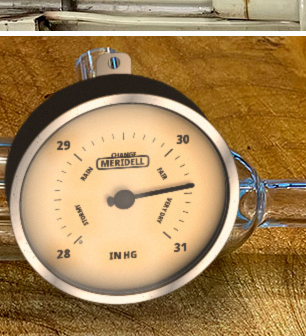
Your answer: **30.4** inHg
